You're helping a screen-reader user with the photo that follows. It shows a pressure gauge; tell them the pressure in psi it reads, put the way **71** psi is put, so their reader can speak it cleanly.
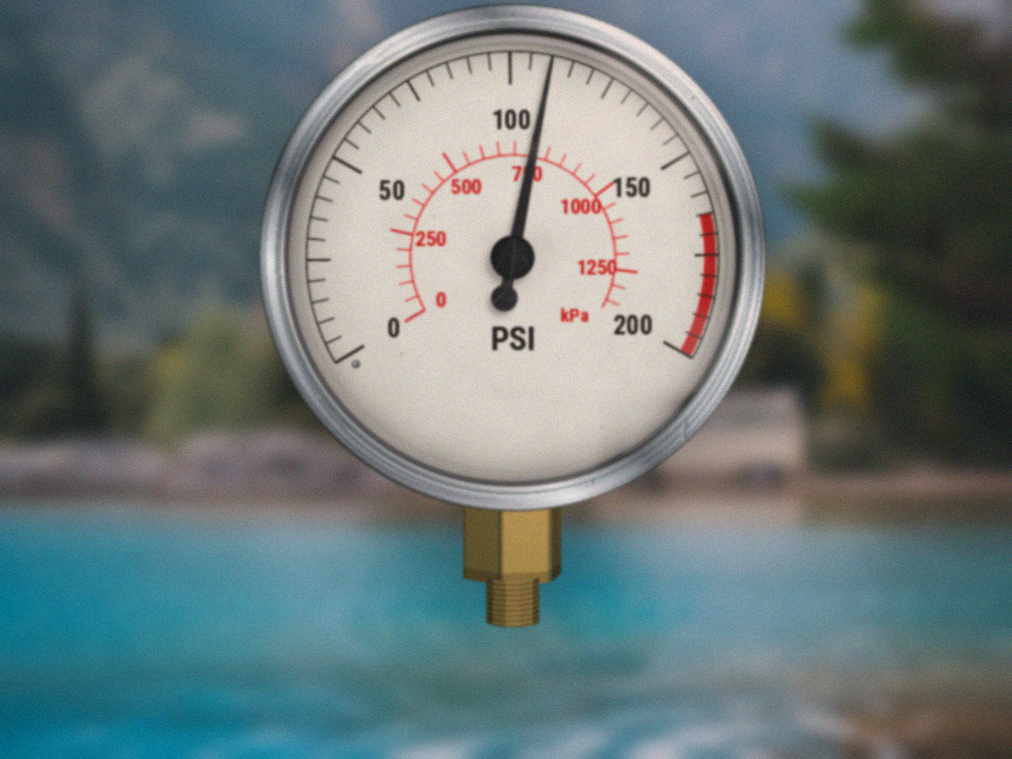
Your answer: **110** psi
